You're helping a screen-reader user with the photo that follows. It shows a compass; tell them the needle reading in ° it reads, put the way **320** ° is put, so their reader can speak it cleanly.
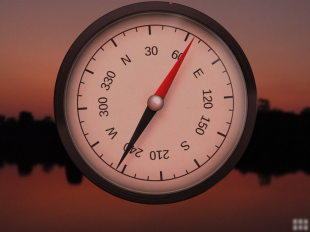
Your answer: **65** °
